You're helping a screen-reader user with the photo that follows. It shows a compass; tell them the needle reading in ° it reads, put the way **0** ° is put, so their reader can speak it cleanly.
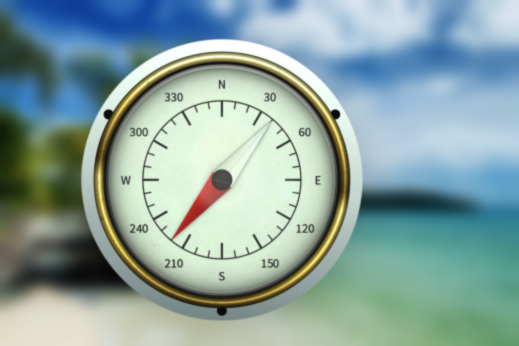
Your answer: **220** °
